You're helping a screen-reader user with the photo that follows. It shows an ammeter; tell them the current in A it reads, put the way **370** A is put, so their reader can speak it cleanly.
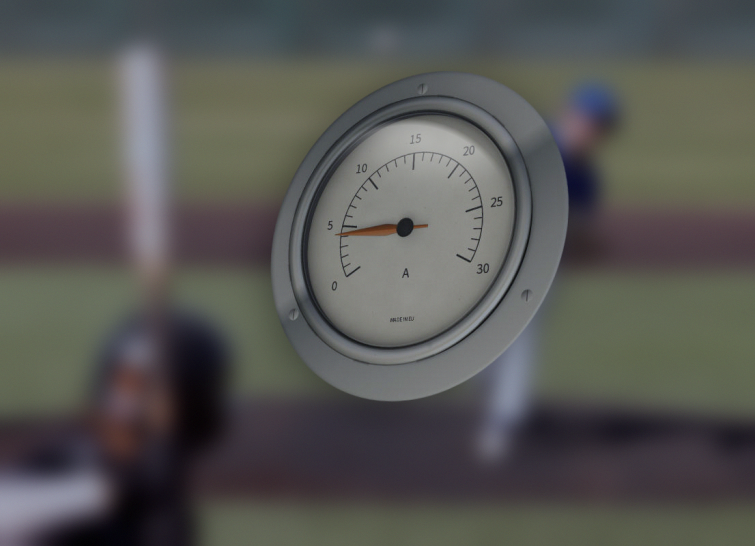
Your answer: **4** A
